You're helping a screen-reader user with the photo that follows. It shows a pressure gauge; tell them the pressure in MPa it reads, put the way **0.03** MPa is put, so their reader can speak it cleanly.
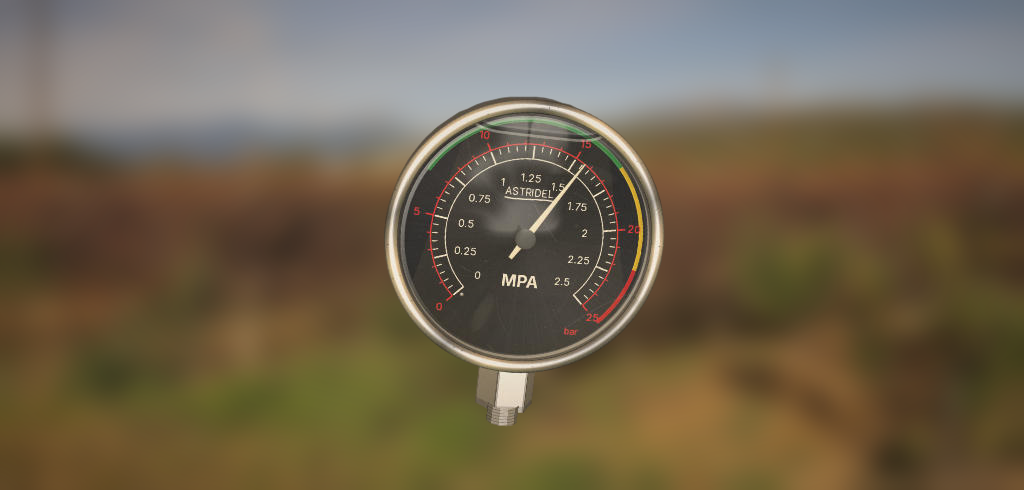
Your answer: **1.55** MPa
